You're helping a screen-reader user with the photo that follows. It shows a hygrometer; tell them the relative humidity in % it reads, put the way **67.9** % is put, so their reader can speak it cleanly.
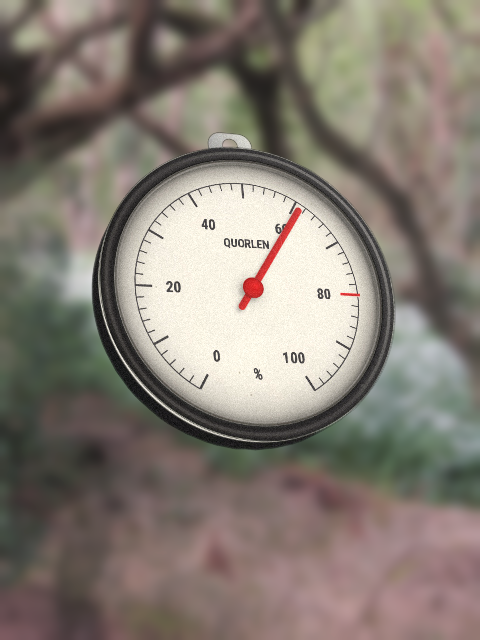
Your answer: **61** %
